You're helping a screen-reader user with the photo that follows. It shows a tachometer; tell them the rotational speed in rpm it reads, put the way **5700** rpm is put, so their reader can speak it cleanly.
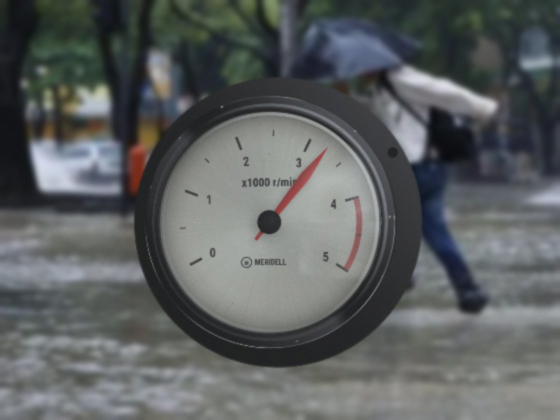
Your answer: **3250** rpm
